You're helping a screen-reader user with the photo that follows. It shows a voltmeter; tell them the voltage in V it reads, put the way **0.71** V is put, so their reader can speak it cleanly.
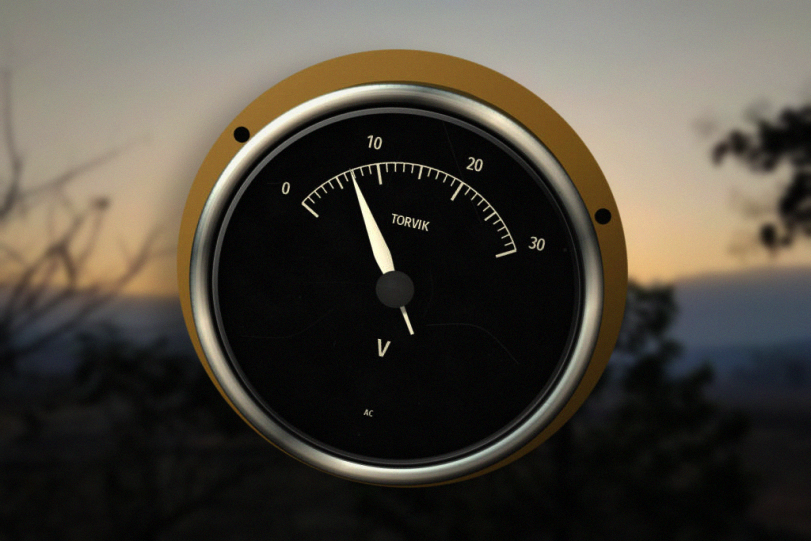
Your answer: **7** V
